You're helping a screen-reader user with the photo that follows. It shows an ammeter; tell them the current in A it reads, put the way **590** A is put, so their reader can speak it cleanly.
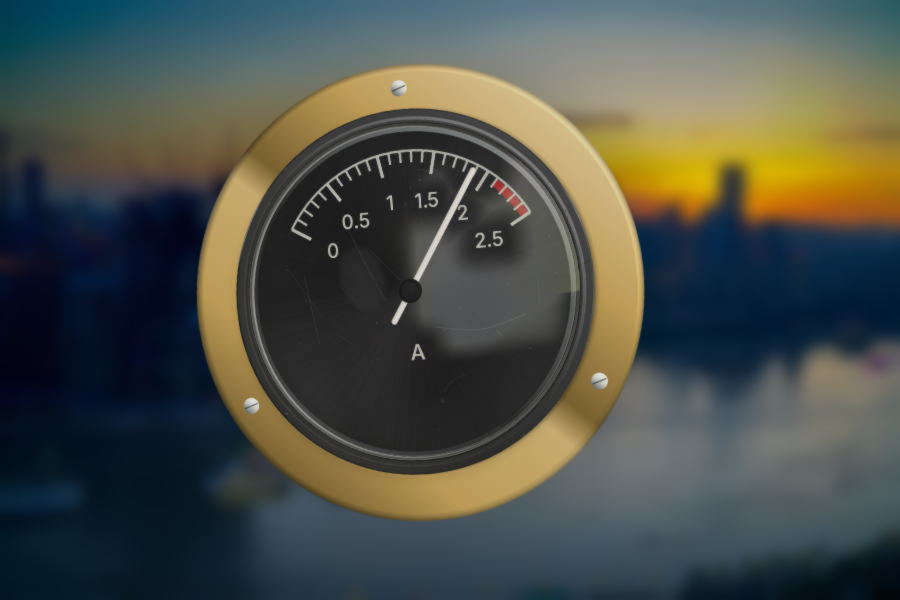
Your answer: **1.9** A
